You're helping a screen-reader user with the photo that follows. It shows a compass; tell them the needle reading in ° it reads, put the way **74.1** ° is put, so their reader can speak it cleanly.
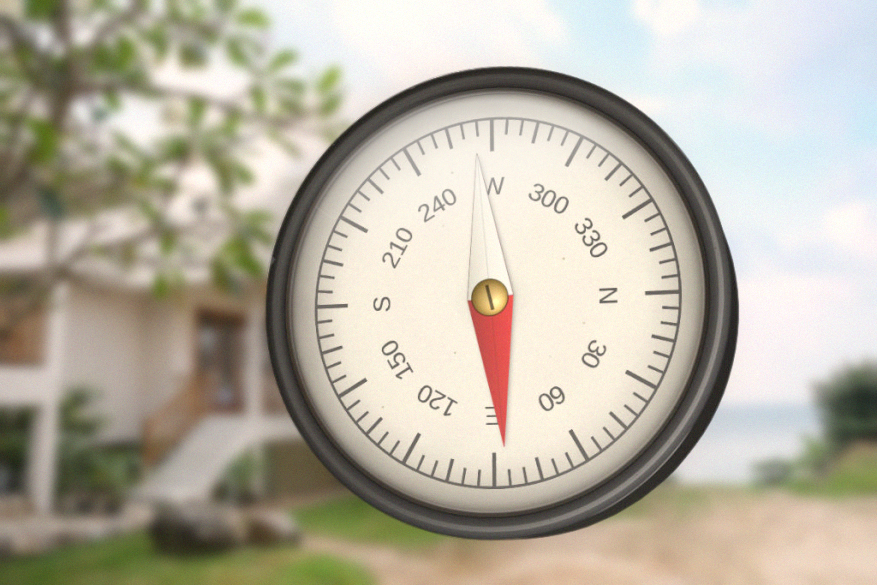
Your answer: **85** °
